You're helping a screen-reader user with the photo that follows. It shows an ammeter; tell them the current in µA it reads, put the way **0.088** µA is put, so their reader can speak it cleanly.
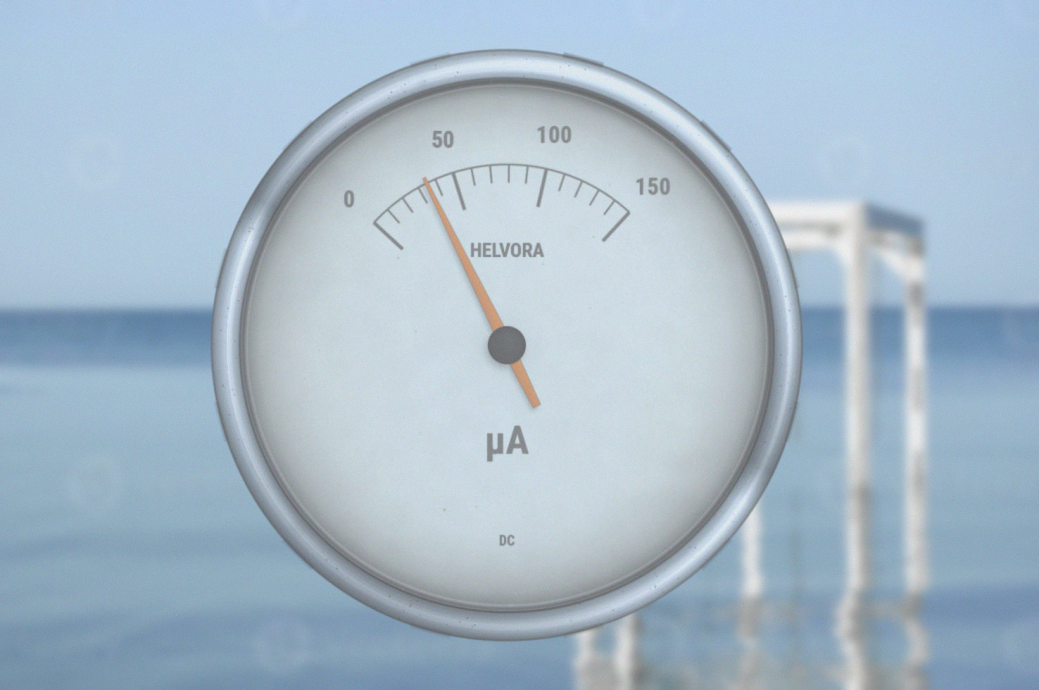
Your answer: **35** µA
